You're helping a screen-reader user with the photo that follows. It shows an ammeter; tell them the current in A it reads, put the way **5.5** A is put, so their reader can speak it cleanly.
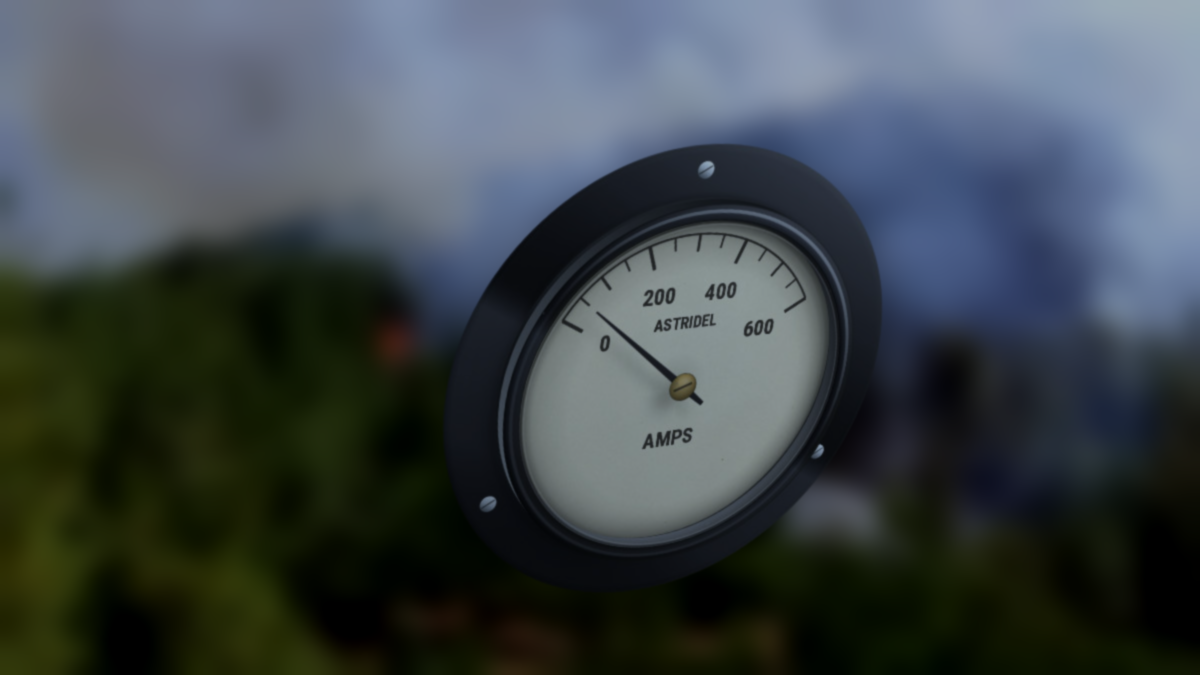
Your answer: **50** A
